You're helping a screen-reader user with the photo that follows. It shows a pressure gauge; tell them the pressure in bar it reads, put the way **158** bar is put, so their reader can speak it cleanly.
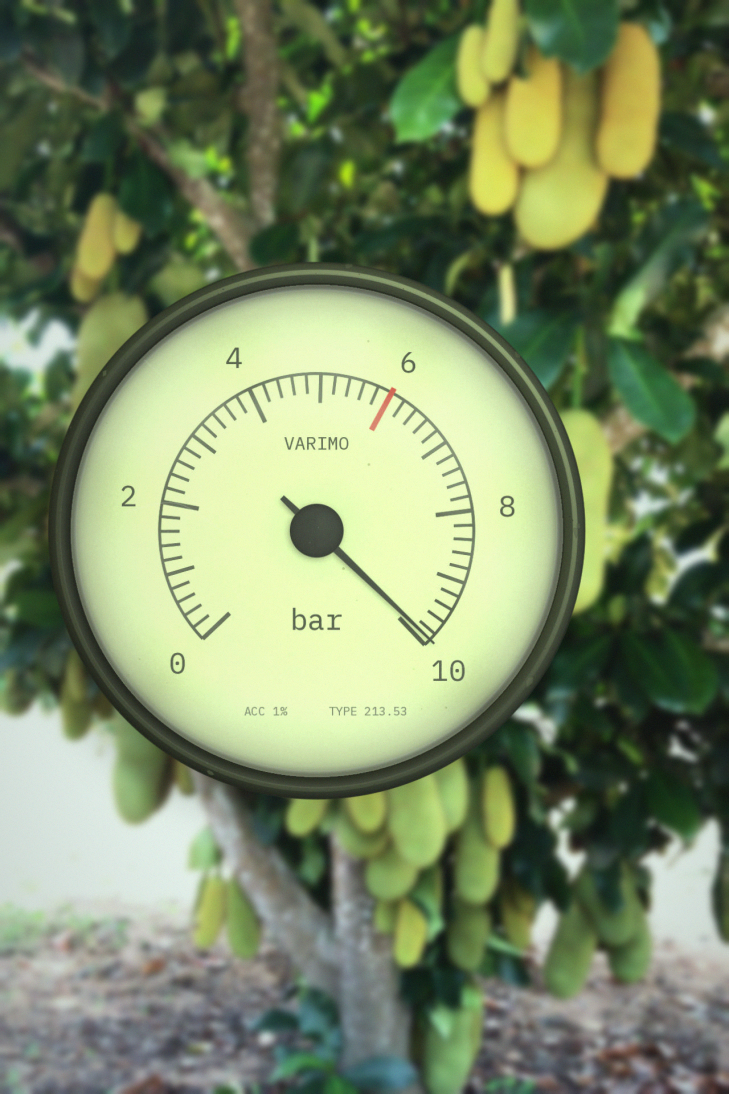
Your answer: **9.9** bar
